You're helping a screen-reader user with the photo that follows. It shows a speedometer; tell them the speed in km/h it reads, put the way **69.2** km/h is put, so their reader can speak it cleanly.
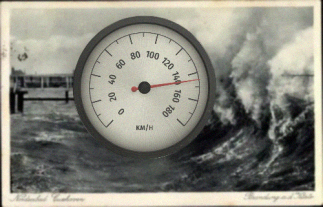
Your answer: **145** km/h
